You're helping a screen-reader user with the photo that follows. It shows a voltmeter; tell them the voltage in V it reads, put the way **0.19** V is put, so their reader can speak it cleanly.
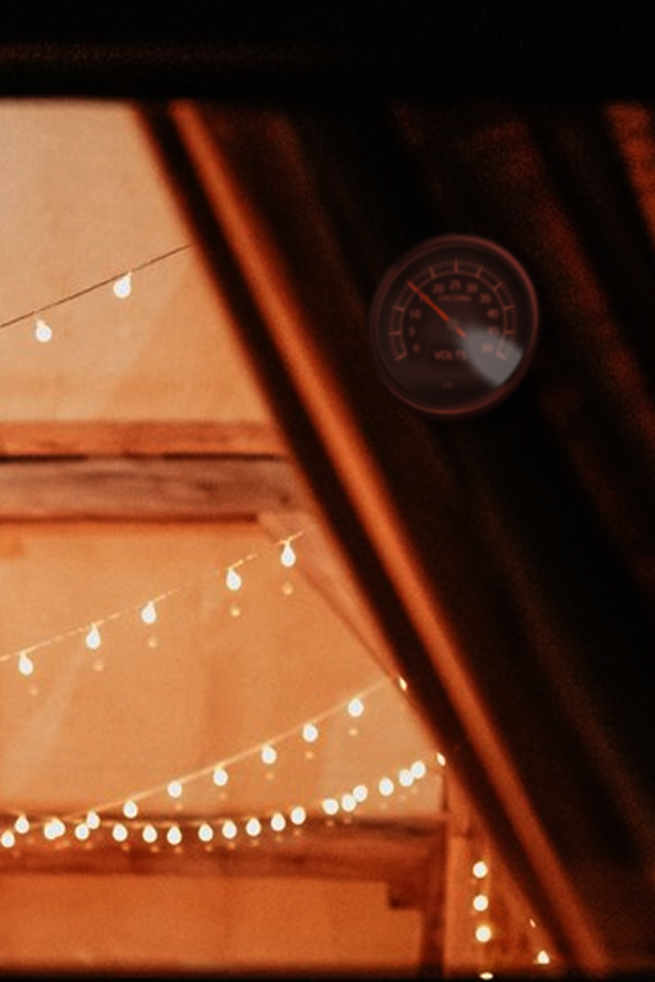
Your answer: **15** V
